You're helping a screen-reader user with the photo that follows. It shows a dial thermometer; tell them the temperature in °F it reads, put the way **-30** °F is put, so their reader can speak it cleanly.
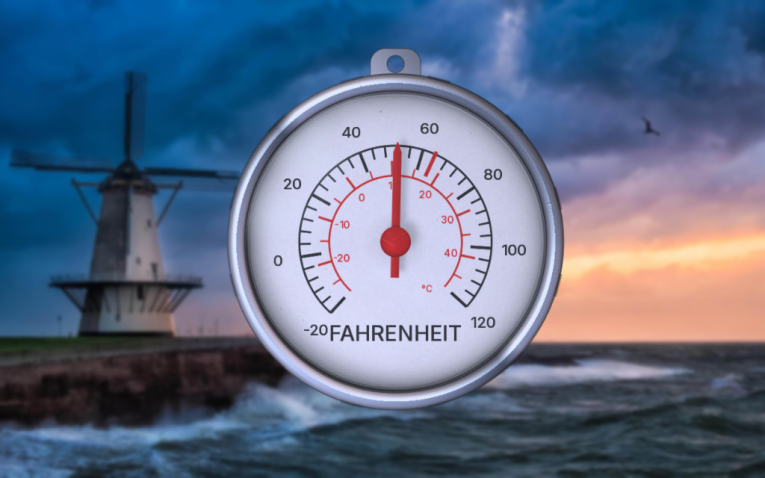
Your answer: **52** °F
